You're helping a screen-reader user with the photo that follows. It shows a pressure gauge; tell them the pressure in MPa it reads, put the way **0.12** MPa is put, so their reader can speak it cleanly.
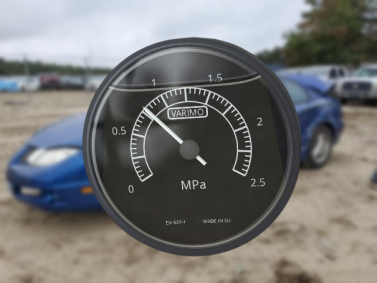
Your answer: **0.8** MPa
